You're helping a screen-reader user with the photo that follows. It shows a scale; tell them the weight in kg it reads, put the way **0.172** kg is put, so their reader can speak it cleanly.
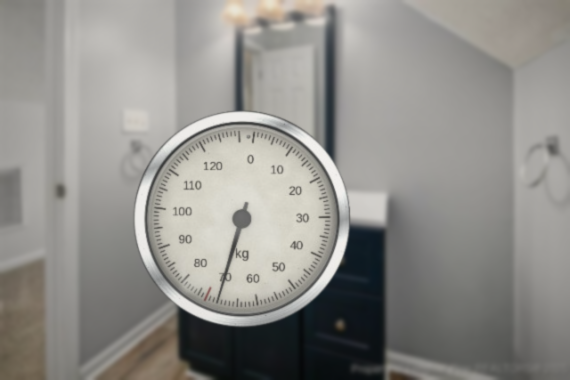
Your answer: **70** kg
